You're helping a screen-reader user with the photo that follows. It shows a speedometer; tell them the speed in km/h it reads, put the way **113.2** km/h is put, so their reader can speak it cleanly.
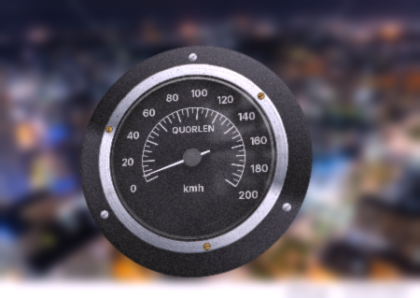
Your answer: **5** km/h
